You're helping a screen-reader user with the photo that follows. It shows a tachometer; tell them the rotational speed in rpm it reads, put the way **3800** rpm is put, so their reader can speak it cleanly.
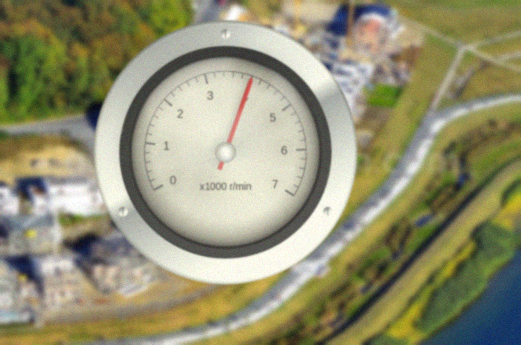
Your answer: **4000** rpm
